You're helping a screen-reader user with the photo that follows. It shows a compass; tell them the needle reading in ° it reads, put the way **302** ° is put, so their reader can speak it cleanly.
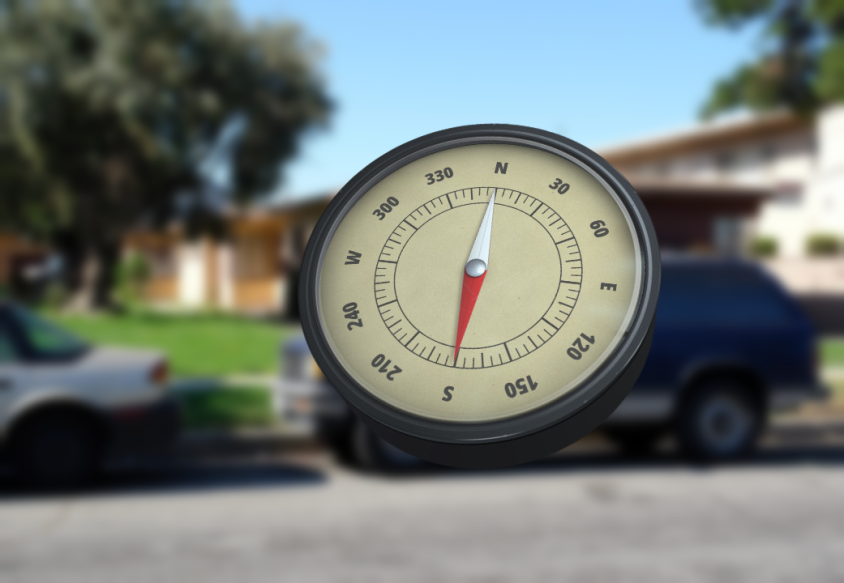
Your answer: **180** °
